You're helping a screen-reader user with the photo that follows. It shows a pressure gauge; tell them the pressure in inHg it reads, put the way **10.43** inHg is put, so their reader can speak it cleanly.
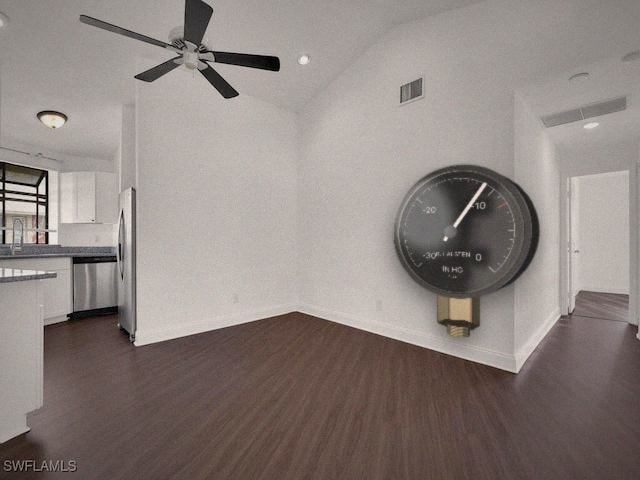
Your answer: **-11** inHg
